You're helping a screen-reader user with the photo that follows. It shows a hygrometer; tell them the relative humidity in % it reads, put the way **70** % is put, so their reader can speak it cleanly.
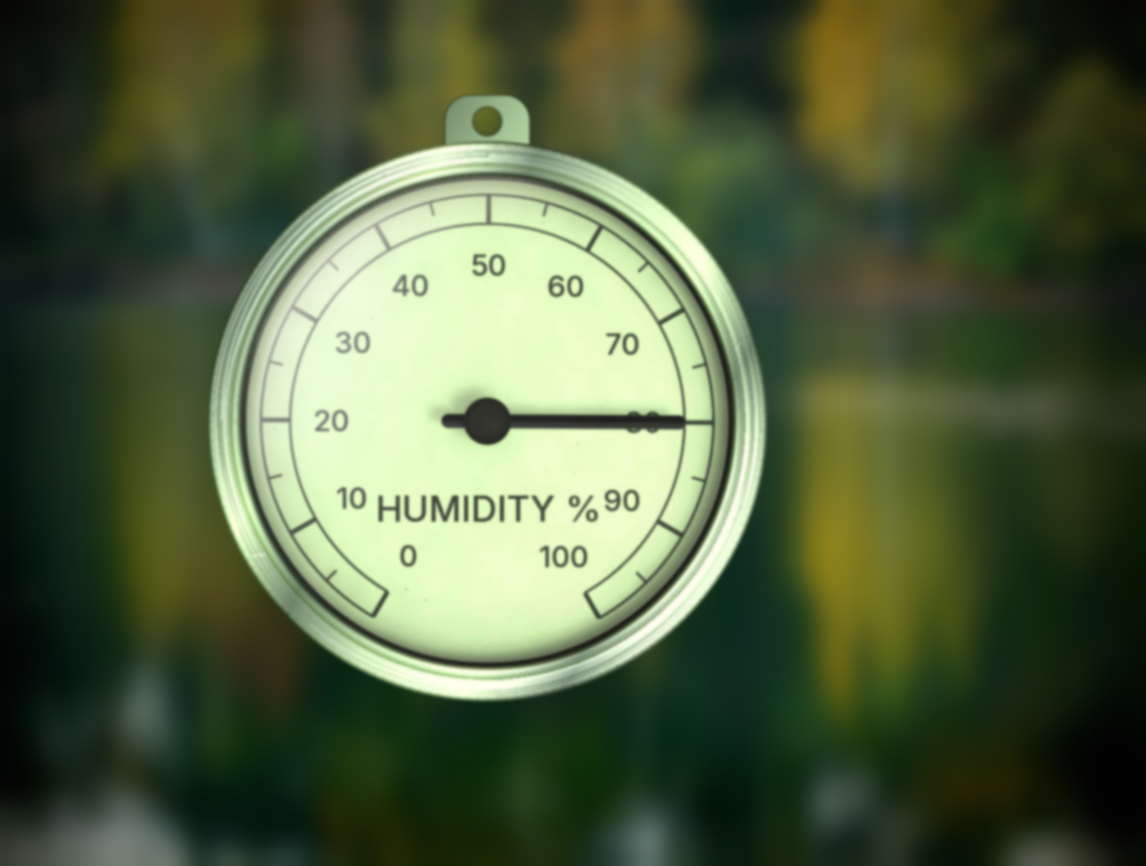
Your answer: **80** %
